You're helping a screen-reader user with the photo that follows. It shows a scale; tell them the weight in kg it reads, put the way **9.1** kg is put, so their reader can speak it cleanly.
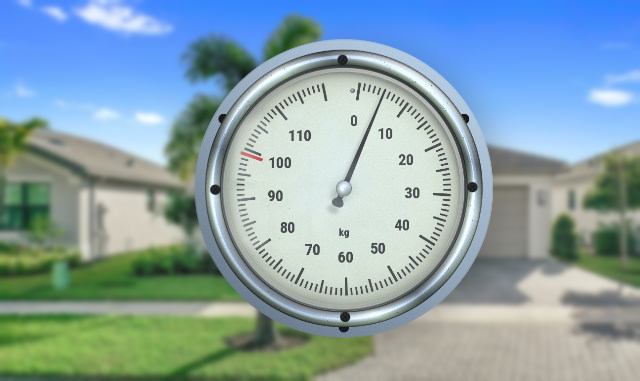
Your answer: **5** kg
